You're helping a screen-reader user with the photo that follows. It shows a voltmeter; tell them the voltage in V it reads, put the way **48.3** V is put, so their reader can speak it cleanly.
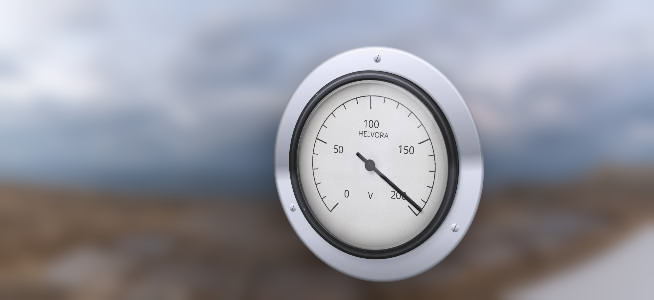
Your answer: **195** V
